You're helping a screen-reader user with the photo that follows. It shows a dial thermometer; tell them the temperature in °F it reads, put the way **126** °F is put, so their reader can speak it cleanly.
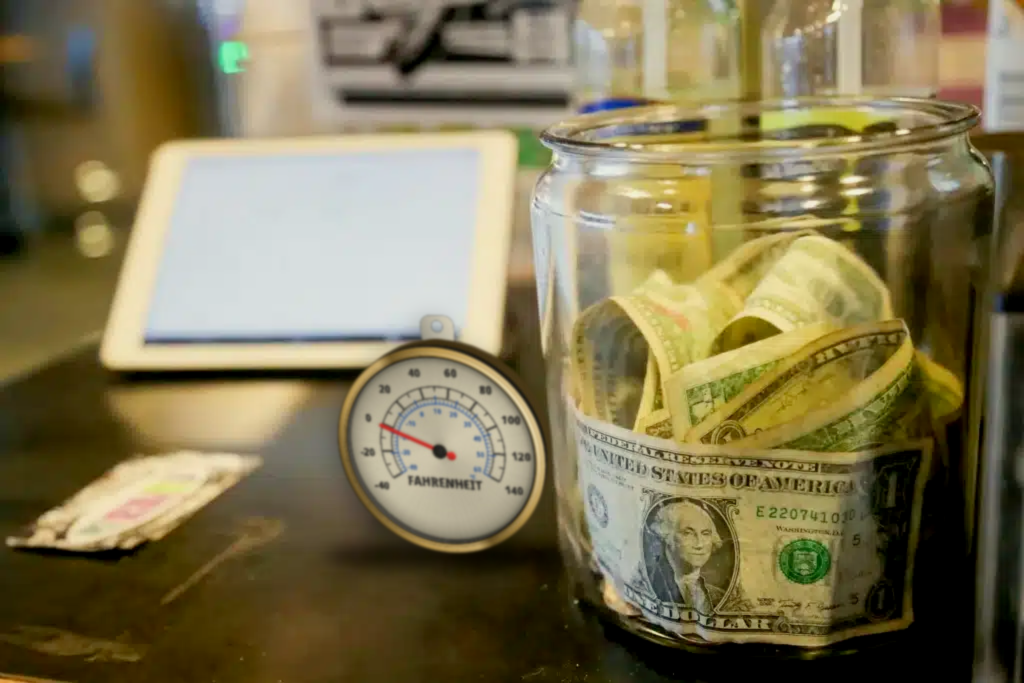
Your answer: **0** °F
